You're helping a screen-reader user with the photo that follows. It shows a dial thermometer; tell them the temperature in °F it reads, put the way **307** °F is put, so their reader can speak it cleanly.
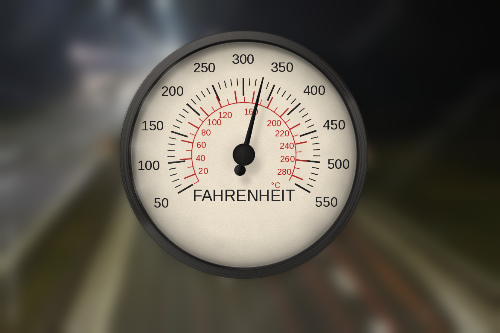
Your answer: **330** °F
